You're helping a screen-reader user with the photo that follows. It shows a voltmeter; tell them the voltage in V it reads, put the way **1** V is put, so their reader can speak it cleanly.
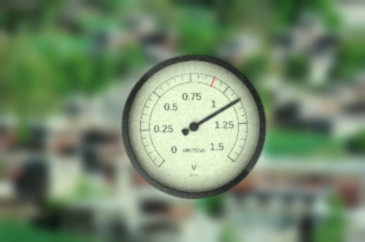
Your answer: **1.1** V
